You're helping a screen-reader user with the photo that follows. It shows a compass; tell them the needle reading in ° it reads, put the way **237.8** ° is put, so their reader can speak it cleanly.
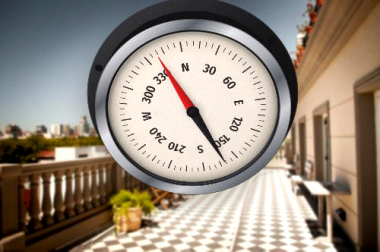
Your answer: **340** °
